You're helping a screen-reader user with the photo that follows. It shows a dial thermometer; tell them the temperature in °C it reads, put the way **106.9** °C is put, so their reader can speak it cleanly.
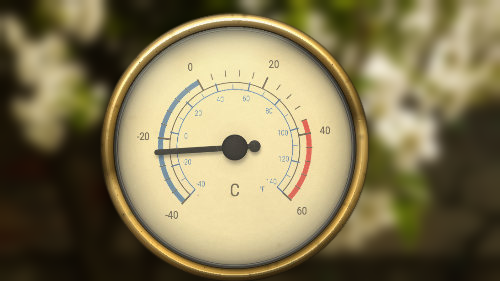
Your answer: **-24** °C
